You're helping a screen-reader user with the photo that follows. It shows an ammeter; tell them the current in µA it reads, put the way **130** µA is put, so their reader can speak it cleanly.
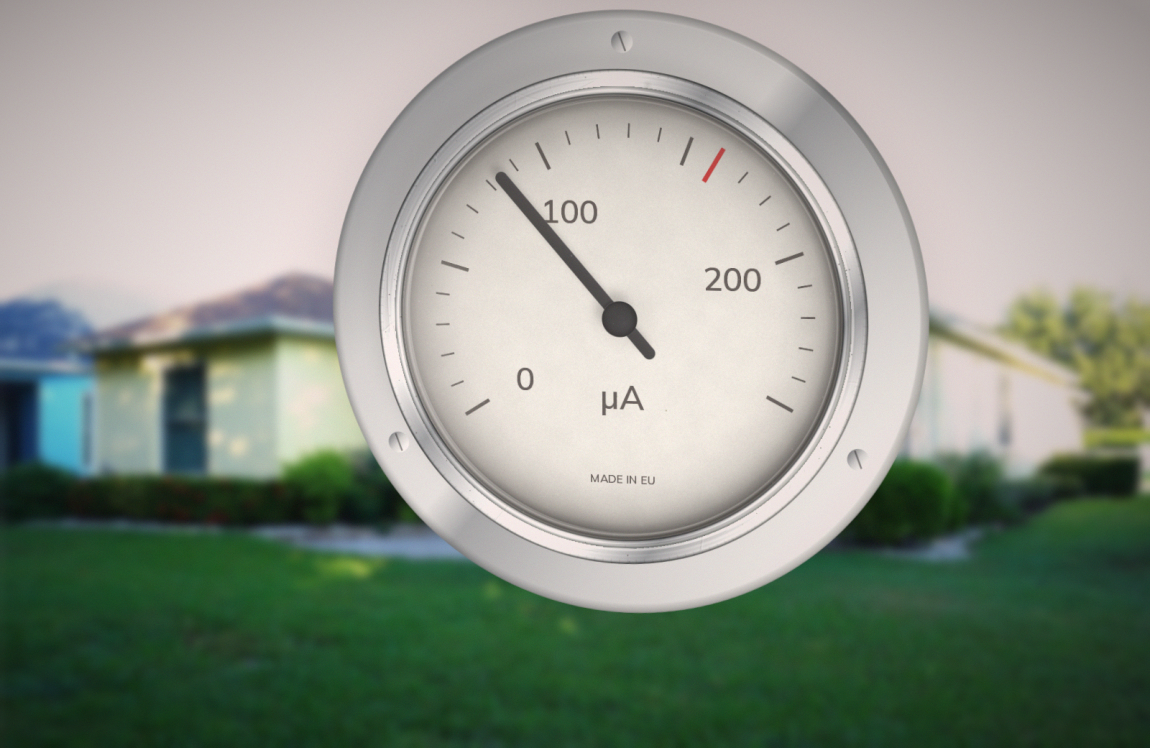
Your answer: **85** µA
